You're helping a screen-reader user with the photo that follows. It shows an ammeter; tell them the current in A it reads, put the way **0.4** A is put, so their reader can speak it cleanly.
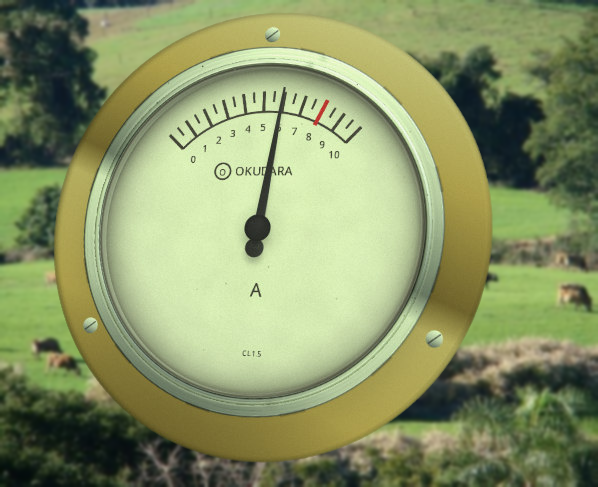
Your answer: **6** A
